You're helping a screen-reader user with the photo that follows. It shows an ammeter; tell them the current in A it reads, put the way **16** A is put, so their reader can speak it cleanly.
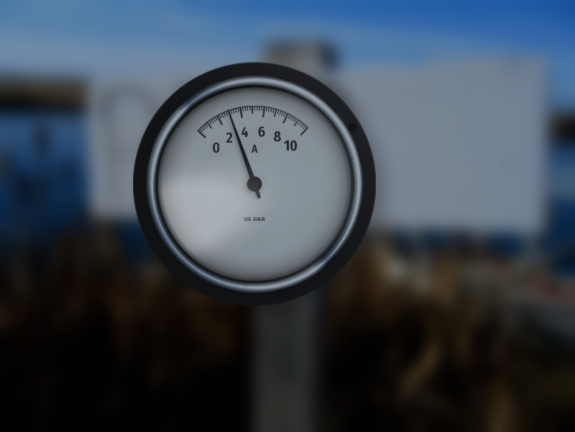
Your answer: **3** A
